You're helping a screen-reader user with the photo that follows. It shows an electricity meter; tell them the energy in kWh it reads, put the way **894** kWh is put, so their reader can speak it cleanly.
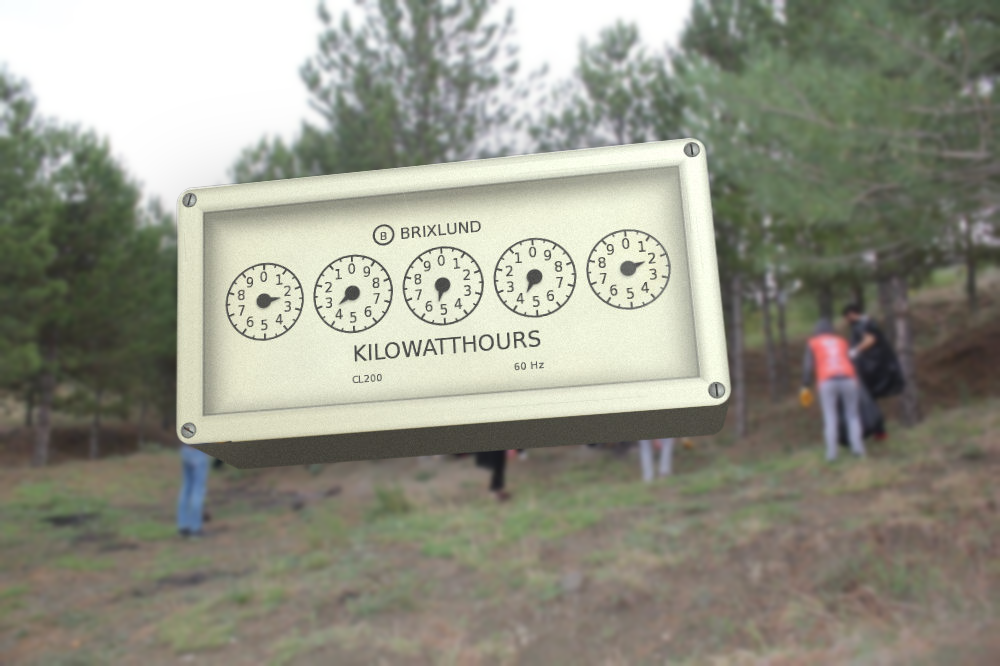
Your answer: **23542** kWh
